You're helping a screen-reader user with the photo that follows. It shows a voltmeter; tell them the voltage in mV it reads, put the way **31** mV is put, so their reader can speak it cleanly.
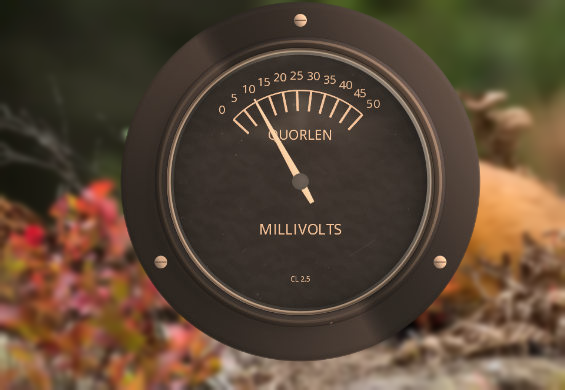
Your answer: **10** mV
